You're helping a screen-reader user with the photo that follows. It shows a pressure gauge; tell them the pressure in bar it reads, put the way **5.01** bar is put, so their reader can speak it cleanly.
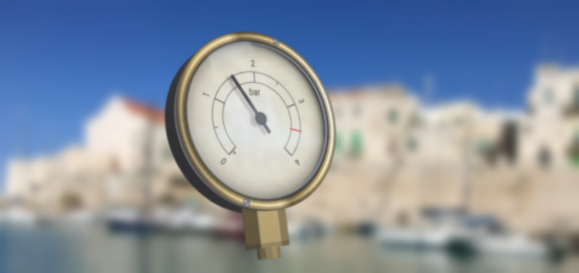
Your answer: **1.5** bar
